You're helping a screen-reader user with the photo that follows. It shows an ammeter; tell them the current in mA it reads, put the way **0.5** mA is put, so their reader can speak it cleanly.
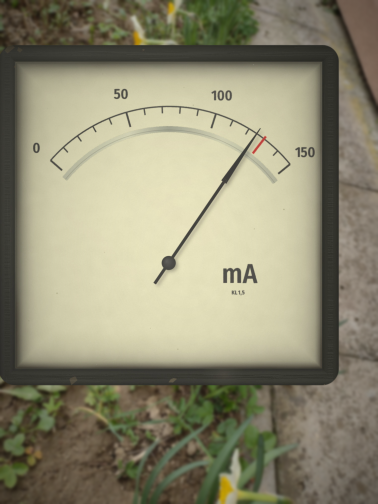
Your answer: **125** mA
